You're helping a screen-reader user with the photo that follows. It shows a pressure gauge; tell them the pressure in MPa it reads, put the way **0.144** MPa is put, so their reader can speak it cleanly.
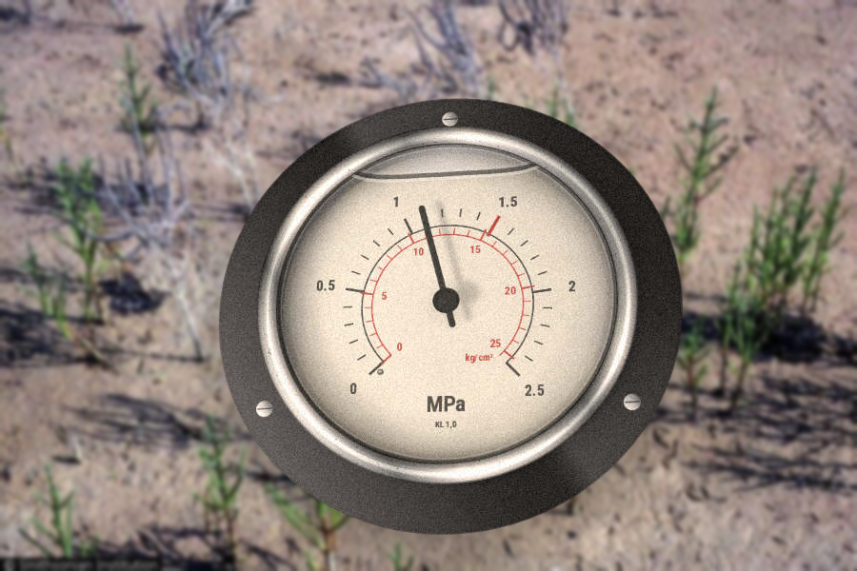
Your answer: **1.1** MPa
